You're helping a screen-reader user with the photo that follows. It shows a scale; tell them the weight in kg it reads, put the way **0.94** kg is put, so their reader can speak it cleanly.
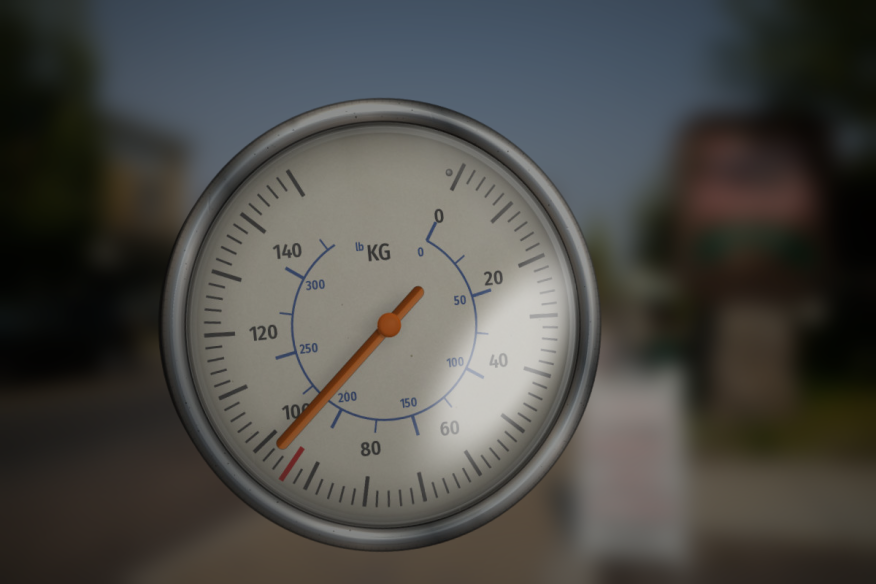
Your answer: **98** kg
